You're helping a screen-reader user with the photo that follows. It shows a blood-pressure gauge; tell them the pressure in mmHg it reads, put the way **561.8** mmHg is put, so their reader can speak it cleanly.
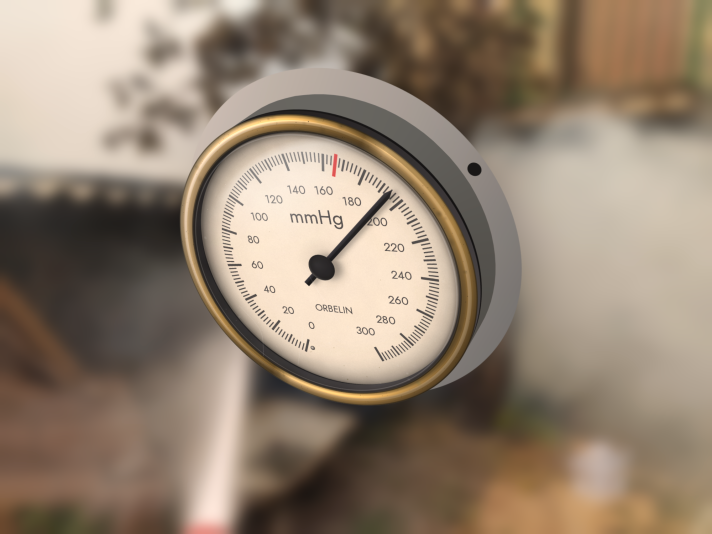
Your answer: **194** mmHg
